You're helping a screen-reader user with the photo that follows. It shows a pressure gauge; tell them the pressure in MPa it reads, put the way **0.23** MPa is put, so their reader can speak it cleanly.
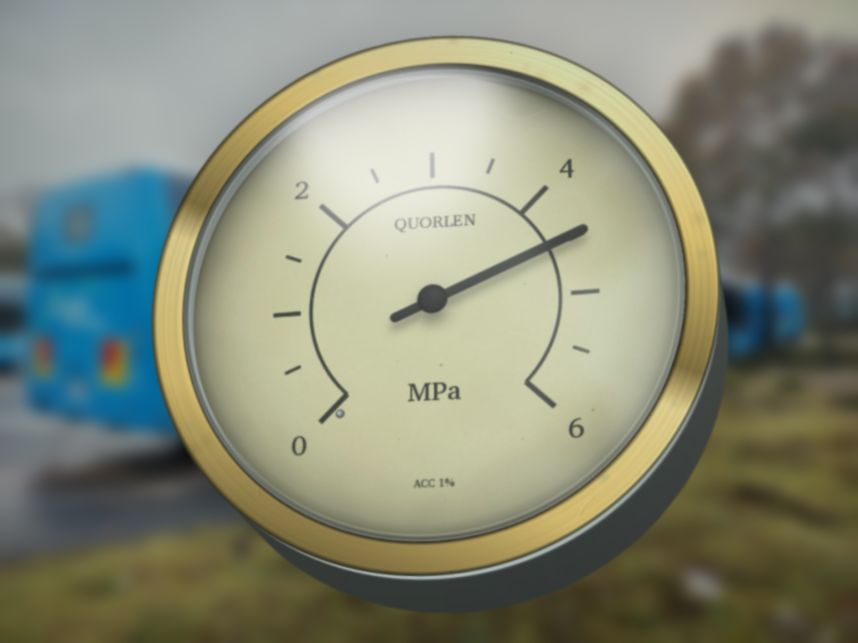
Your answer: **4.5** MPa
